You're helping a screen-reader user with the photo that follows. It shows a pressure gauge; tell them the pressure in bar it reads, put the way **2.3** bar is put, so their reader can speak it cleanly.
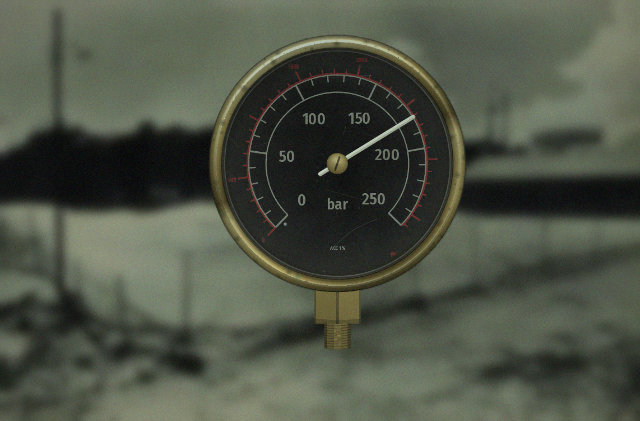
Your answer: **180** bar
